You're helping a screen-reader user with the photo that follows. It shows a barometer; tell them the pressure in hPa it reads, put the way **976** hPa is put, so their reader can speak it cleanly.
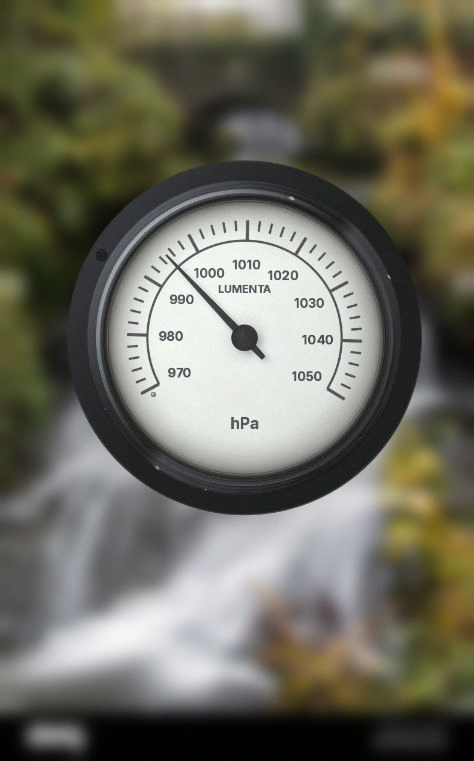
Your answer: **995** hPa
